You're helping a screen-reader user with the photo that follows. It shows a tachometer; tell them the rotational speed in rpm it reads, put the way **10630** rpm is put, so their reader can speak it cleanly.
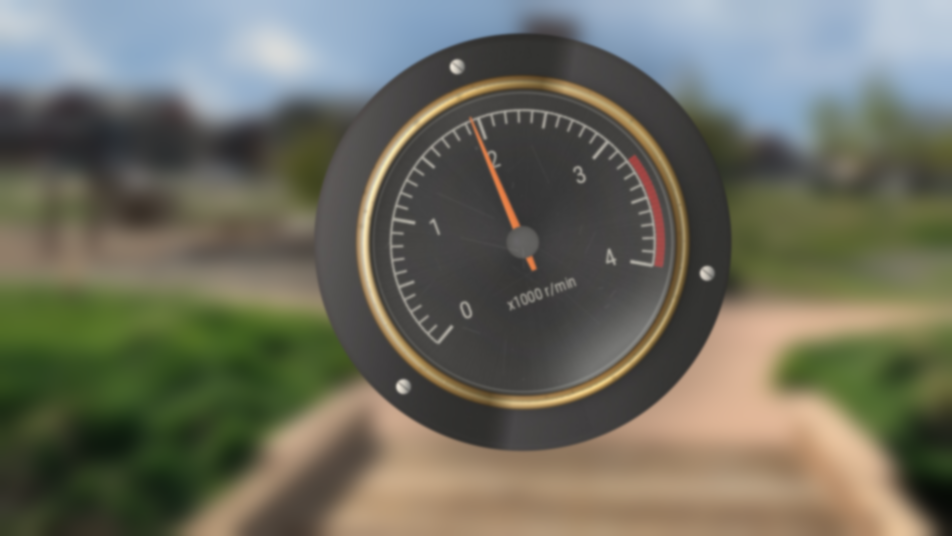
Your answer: **1950** rpm
